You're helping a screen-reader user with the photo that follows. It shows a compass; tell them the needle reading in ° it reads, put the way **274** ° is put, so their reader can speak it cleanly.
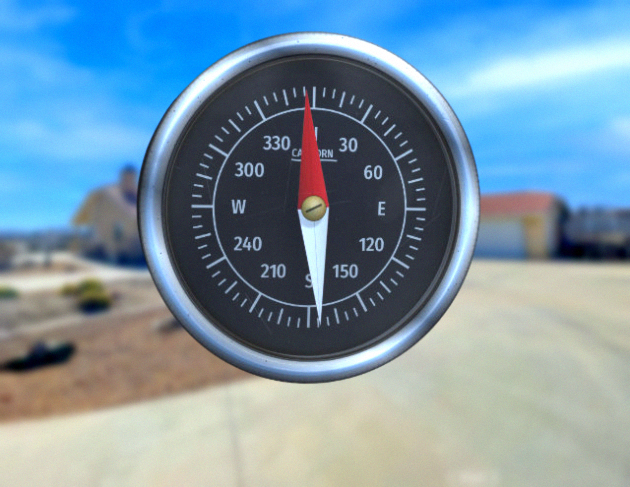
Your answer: **355** °
